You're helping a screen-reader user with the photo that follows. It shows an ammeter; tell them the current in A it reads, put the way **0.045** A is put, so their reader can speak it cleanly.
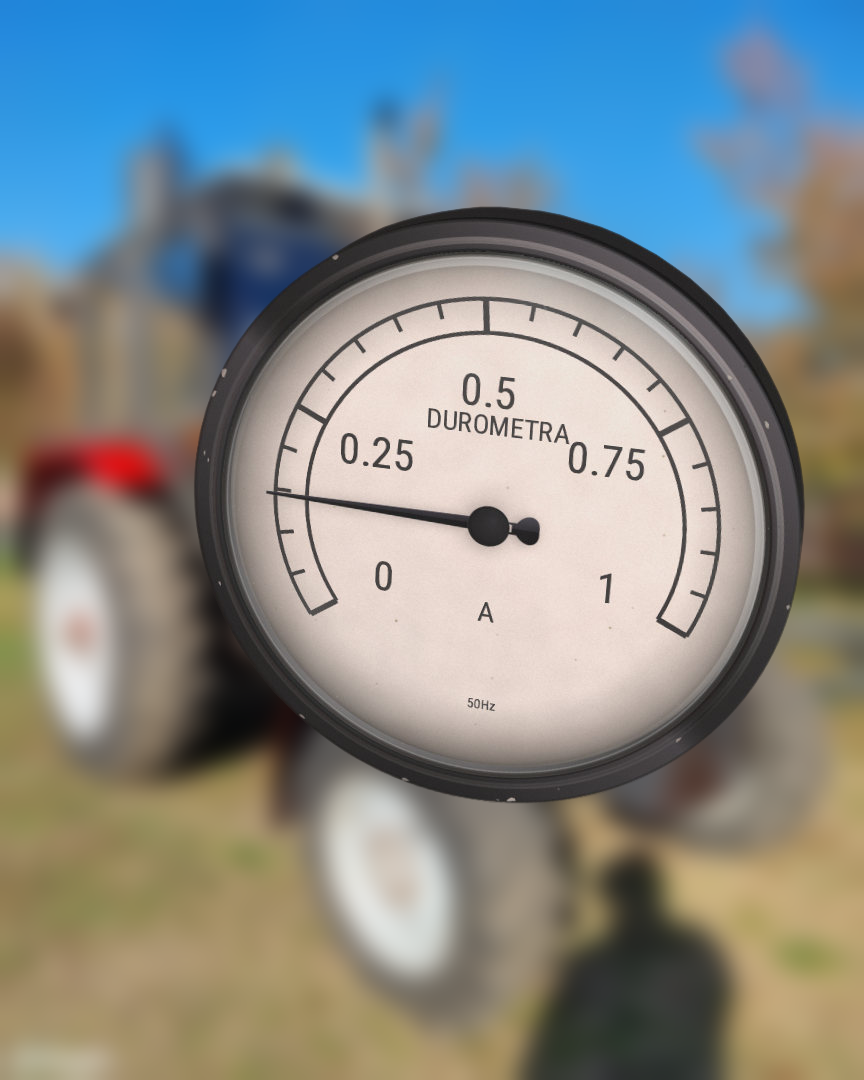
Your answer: **0.15** A
